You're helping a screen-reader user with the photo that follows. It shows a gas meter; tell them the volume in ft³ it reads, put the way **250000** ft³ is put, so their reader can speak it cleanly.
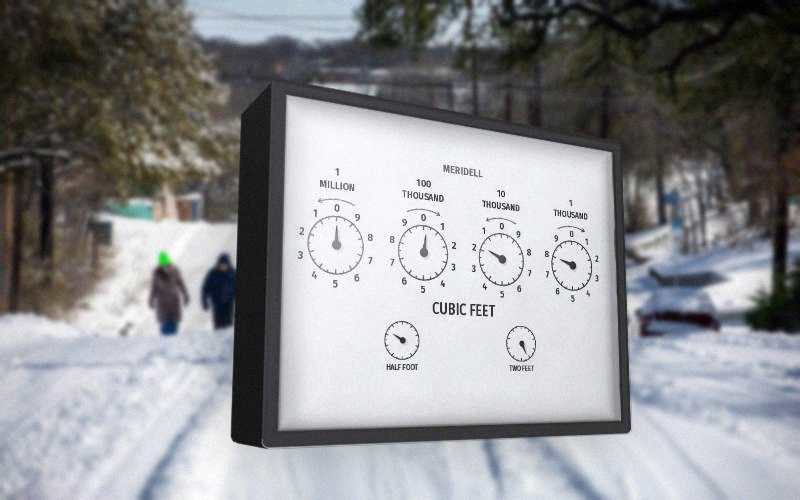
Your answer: **1800** ft³
